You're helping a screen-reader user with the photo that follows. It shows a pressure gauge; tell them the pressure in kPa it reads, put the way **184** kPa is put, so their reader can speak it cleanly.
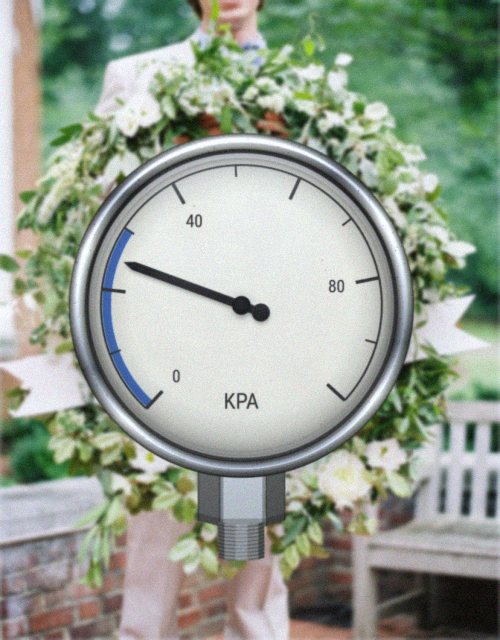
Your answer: **25** kPa
